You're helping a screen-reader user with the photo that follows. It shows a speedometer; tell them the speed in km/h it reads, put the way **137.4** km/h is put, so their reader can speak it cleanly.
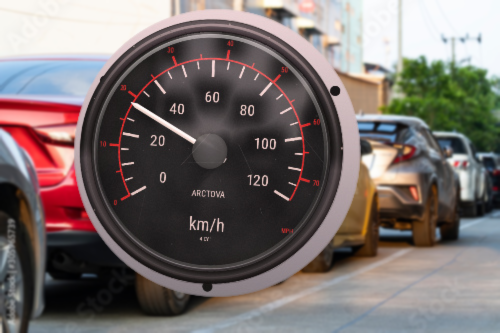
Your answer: **30** km/h
